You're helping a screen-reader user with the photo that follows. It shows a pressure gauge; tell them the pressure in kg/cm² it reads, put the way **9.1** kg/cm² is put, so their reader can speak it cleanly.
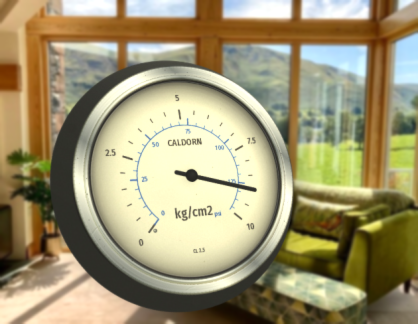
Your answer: **9** kg/cm²
